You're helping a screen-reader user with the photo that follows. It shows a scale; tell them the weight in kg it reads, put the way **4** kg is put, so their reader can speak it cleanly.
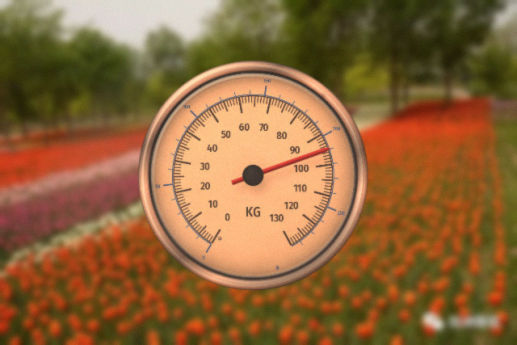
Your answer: **95** kg
